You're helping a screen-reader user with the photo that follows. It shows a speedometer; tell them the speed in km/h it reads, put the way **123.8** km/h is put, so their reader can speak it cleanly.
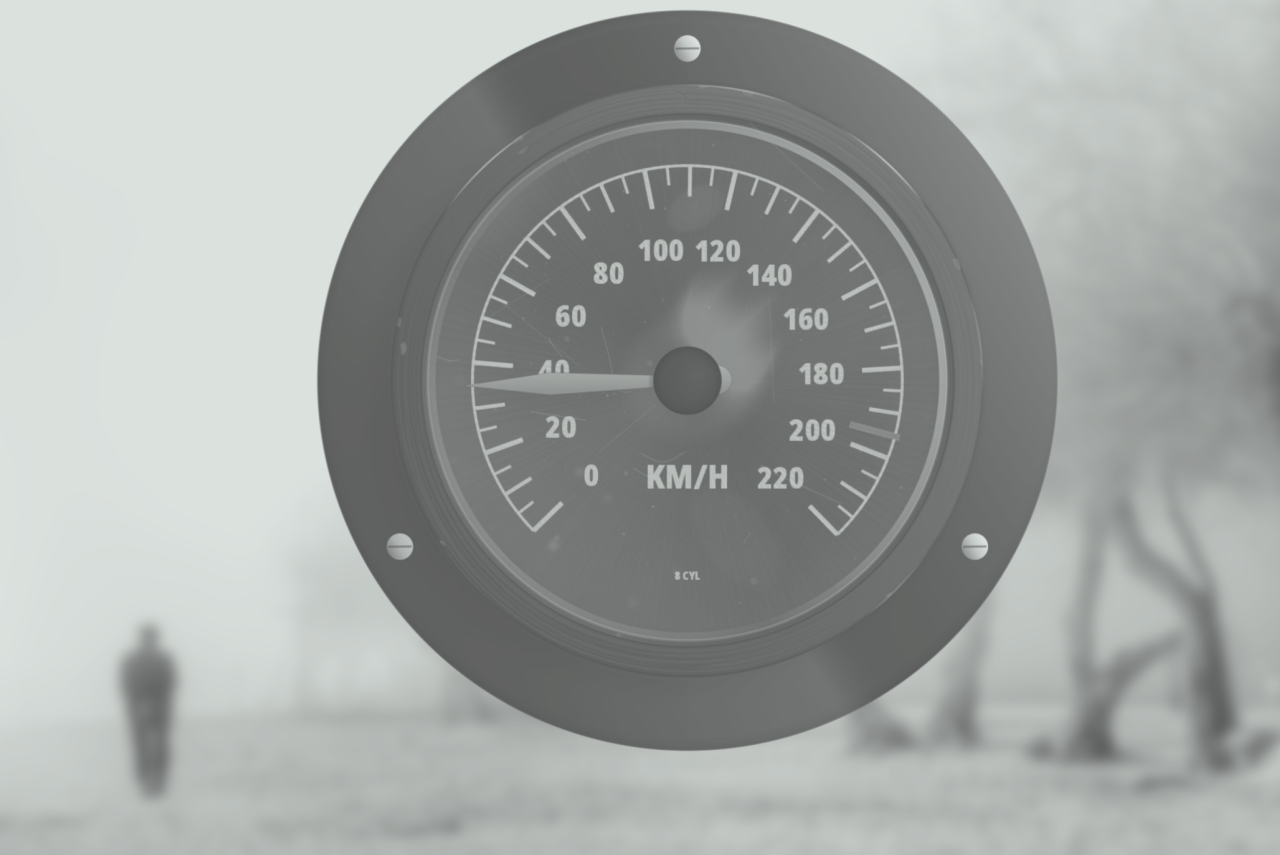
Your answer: **35** km/h
